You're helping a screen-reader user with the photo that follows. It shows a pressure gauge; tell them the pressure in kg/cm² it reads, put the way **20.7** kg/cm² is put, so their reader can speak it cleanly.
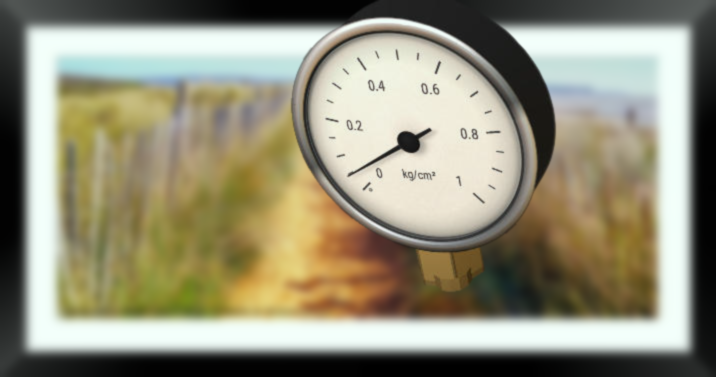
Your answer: **0.05** kg/cm²
